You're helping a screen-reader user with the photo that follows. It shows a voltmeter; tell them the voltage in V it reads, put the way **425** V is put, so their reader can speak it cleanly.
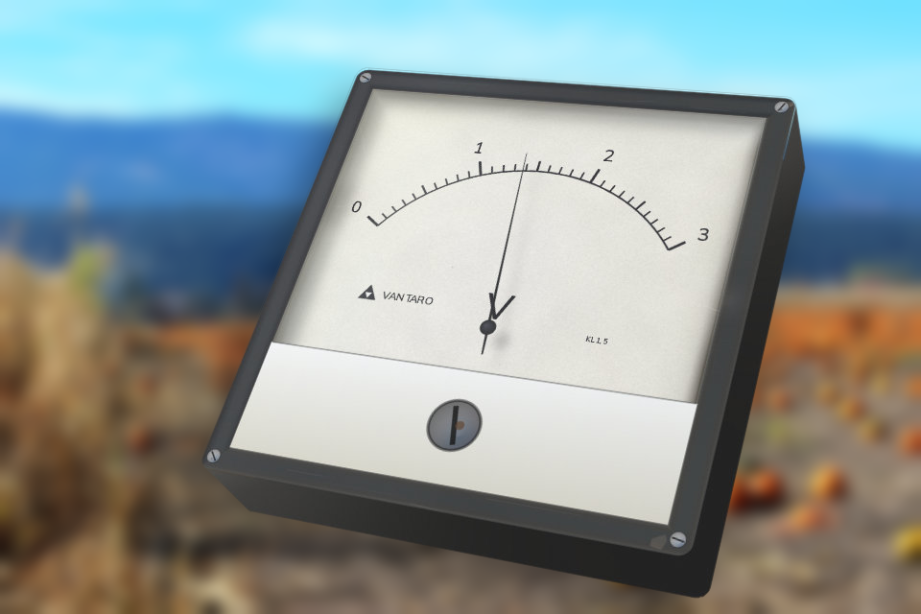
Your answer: **1.4** V
